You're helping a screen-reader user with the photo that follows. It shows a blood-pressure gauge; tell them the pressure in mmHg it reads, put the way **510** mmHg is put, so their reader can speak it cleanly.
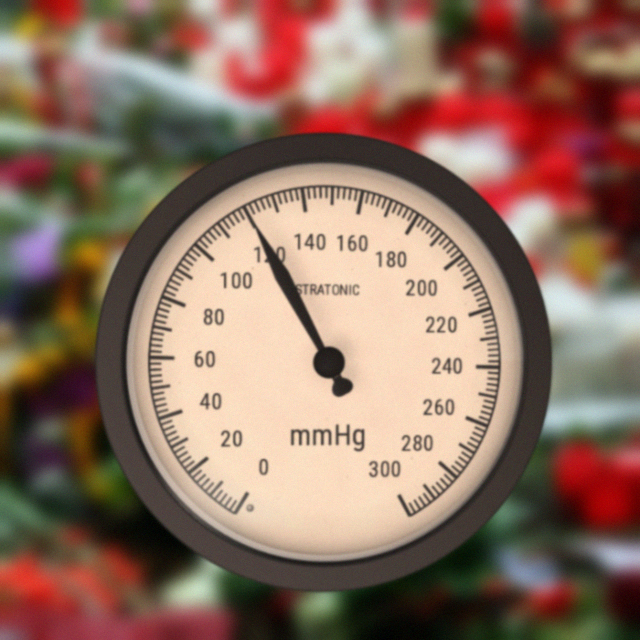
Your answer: **120** mmHg
